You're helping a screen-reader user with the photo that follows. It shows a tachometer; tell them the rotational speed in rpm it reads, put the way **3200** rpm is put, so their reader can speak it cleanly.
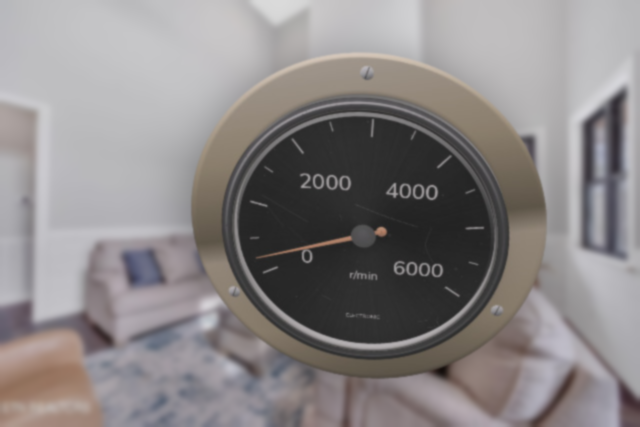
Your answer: **250** rpm
